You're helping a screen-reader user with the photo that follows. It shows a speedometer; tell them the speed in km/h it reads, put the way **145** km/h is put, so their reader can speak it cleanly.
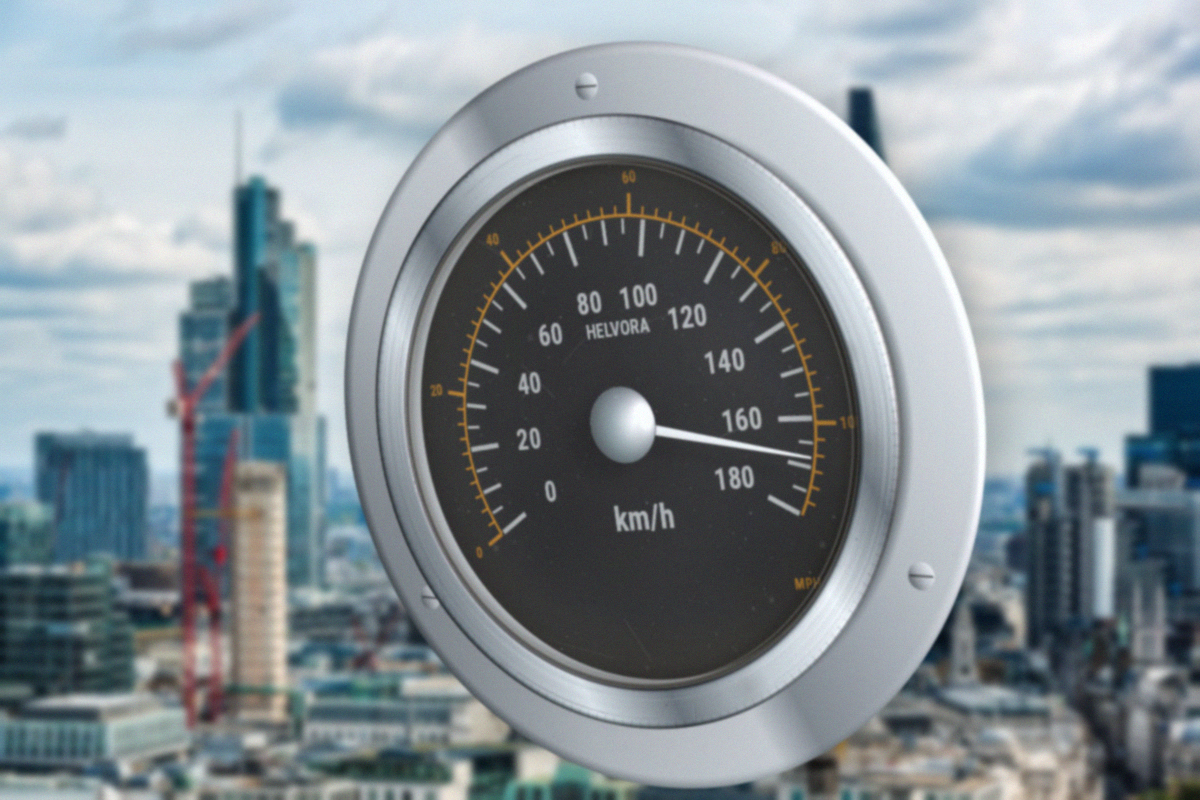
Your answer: **167.5** km/h
